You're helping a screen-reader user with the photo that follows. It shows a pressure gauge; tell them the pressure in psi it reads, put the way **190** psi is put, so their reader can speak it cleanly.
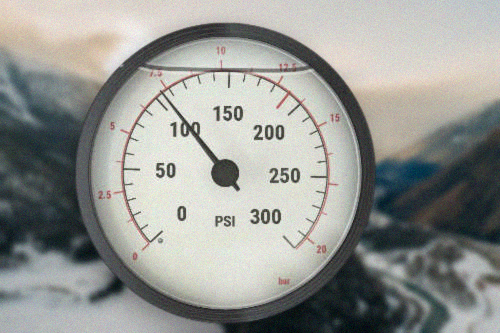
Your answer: **105** psi
